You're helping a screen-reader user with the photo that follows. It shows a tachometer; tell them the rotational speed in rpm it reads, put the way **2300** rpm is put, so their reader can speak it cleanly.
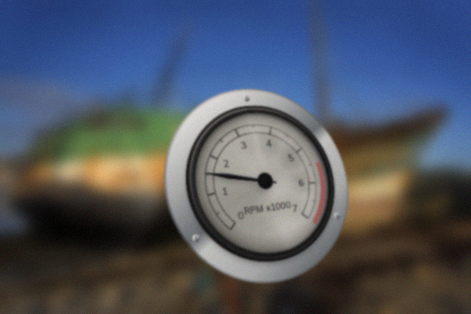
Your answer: **1500** rpm
